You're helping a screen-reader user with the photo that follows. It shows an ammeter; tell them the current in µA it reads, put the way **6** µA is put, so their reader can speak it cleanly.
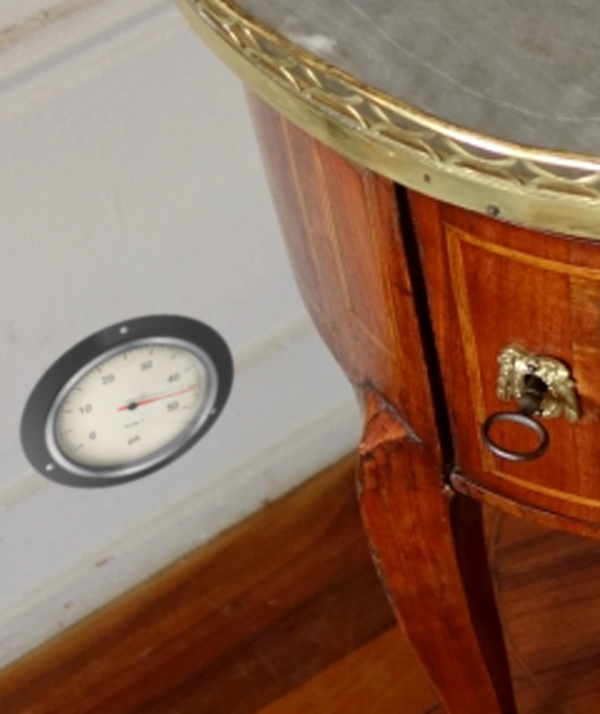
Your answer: **45** µA
